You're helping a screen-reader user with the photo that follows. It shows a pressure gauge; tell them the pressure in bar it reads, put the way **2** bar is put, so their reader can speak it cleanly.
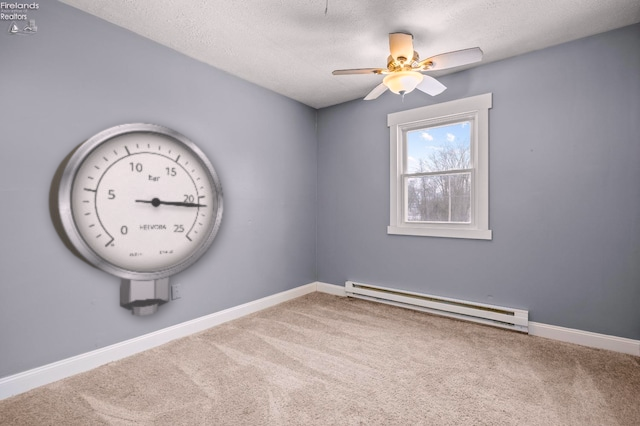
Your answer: **21** bar
